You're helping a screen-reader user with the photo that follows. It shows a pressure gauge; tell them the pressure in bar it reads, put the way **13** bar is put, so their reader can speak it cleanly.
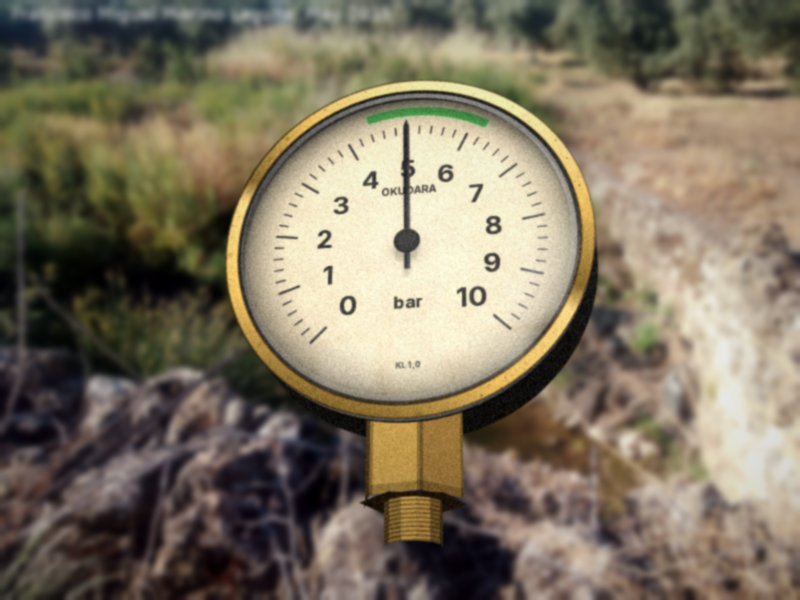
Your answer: **5** bar
